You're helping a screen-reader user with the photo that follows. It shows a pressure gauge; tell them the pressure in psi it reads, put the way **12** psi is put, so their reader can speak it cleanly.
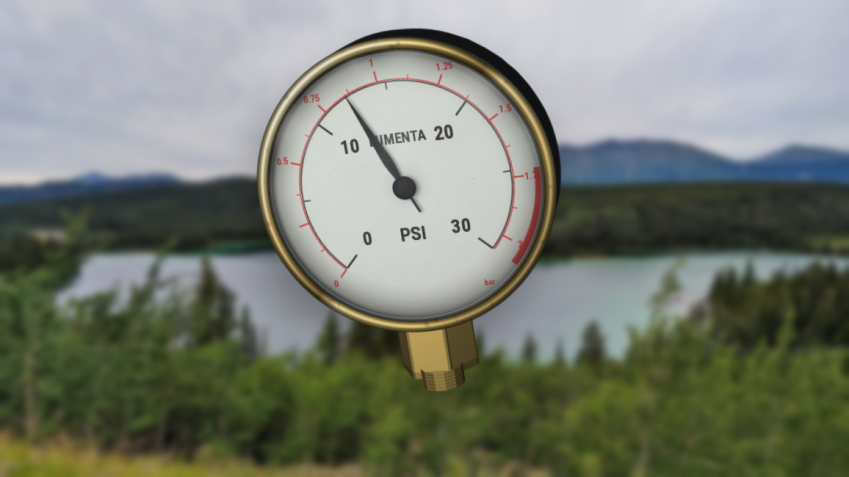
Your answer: **12.5** psi
